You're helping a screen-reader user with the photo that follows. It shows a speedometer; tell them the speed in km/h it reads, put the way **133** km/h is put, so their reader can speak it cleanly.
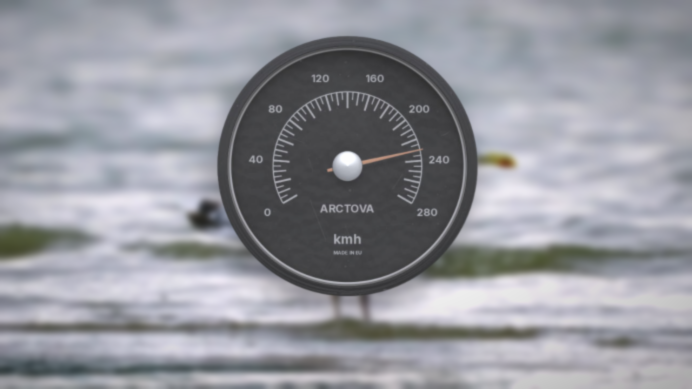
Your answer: **230** km/h
